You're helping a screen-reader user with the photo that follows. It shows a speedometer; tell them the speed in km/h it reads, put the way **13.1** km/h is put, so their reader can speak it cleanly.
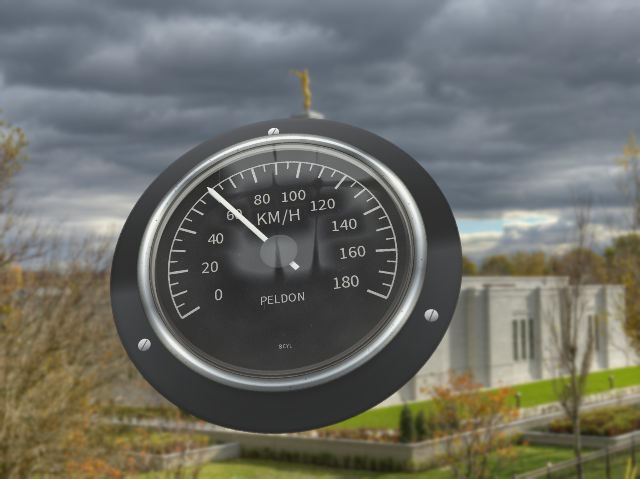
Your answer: **60** km/h
